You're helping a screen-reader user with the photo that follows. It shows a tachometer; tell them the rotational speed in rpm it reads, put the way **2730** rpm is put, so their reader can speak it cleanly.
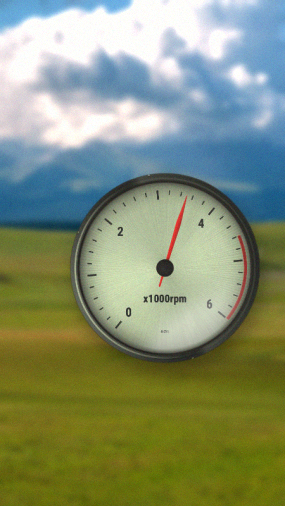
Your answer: **3500** rpm
